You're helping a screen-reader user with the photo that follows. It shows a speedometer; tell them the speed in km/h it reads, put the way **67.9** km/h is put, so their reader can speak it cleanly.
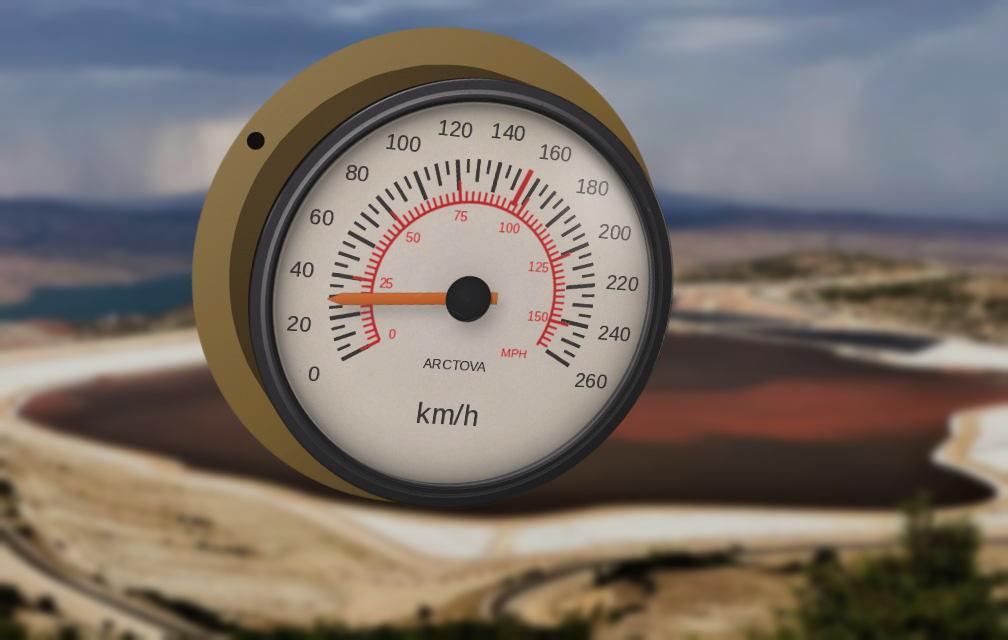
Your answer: **30** km/h
